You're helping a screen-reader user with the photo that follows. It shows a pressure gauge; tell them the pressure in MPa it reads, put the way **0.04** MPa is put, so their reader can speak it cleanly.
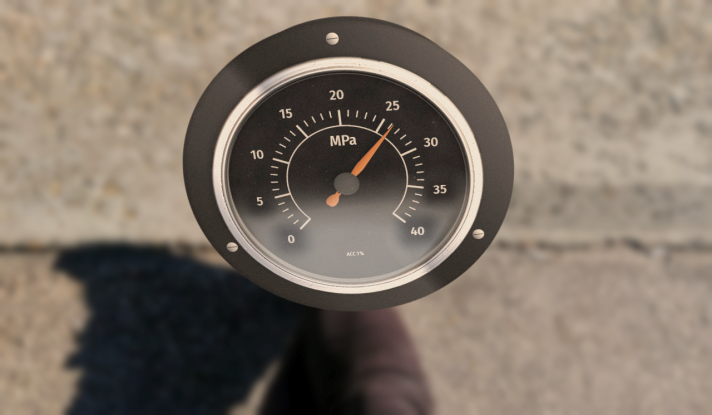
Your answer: **26** MPa
